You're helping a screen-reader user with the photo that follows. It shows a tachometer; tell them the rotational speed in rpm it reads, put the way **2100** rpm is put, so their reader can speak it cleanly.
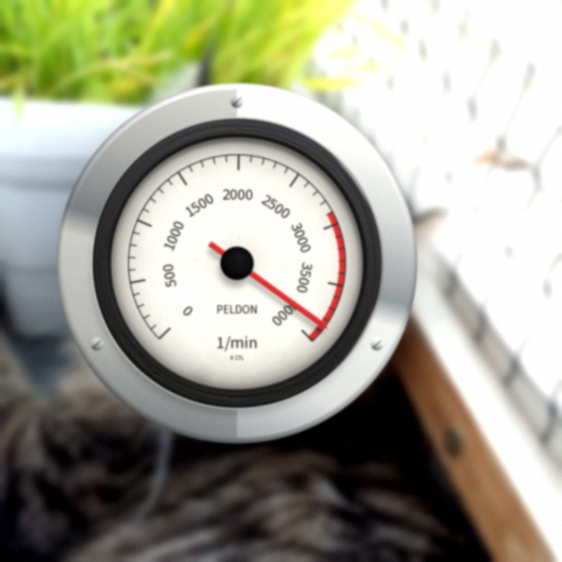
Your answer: **3850** rpm
